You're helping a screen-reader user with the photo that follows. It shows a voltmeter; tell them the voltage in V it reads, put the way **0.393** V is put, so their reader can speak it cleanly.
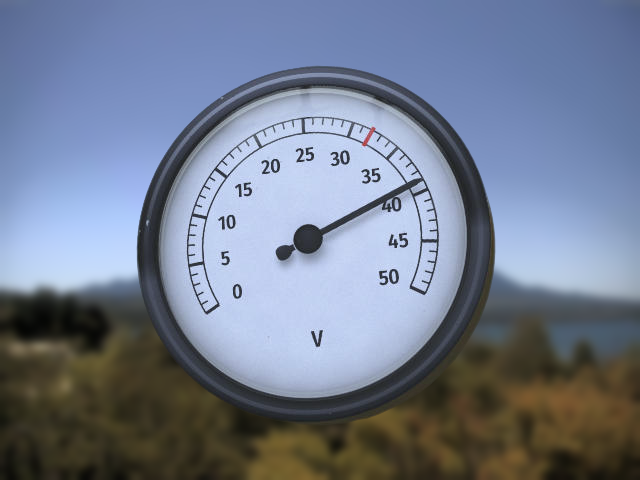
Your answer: **39** V
